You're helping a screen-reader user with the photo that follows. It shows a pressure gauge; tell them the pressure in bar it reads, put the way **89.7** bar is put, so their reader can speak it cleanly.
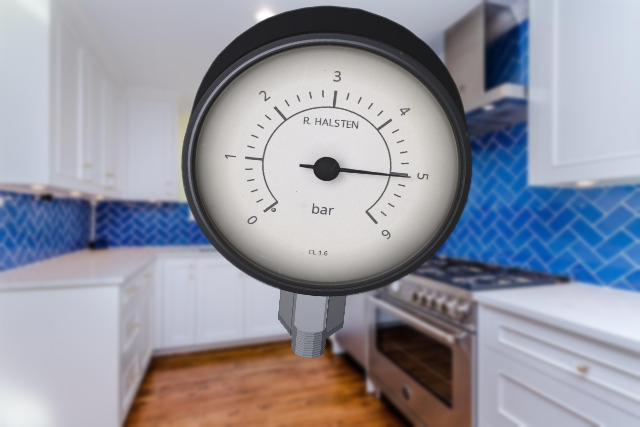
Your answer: **5** bar
